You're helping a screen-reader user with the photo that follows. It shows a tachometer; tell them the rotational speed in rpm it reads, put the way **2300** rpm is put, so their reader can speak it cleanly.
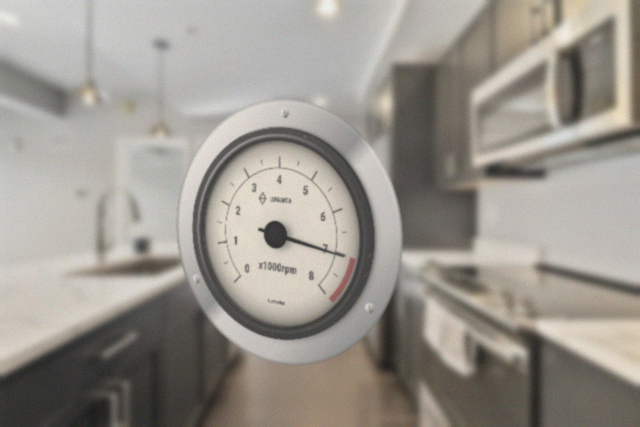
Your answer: **7000** rpm
